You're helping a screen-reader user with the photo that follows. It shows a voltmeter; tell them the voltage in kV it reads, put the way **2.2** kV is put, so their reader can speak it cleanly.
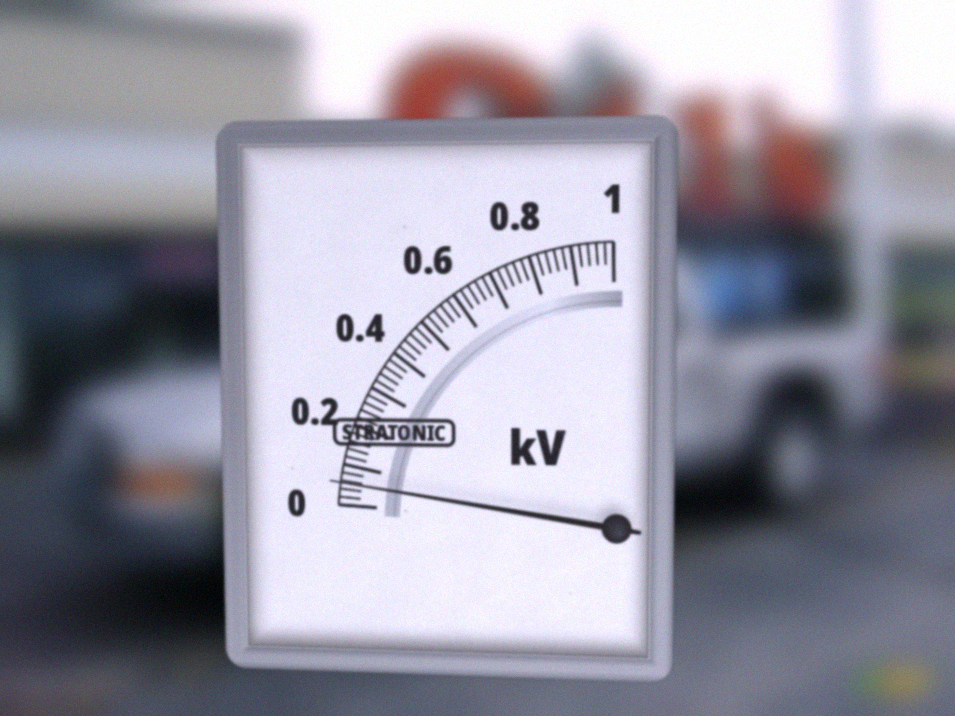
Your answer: **0.06** kV
